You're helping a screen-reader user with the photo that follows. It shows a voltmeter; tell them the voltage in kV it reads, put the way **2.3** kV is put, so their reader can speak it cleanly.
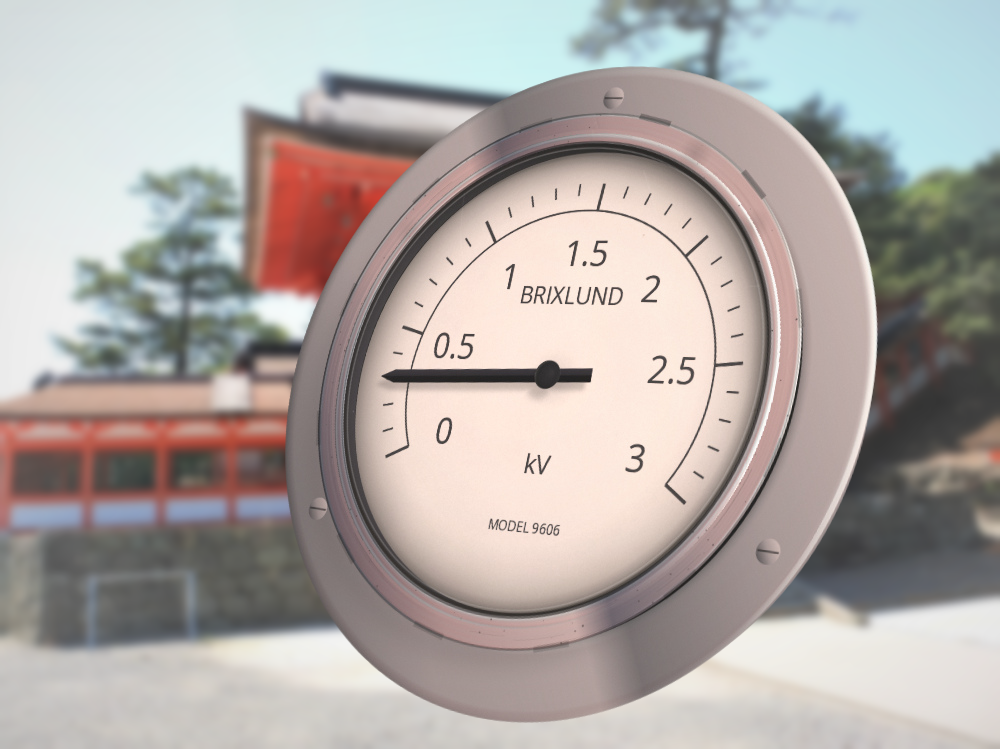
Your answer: **0.3** kV
